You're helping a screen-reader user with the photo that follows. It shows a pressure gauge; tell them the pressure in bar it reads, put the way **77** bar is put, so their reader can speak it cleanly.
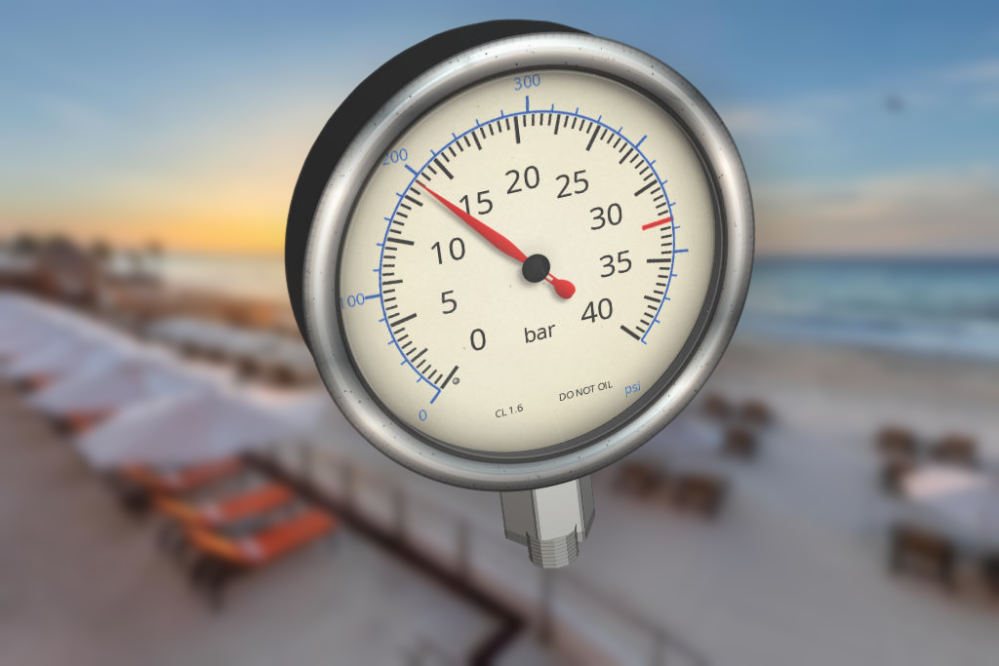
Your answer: **13.5** bar
